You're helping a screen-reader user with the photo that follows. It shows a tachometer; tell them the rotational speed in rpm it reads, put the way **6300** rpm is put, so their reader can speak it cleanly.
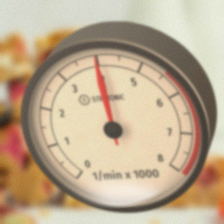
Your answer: **4000** rpm
